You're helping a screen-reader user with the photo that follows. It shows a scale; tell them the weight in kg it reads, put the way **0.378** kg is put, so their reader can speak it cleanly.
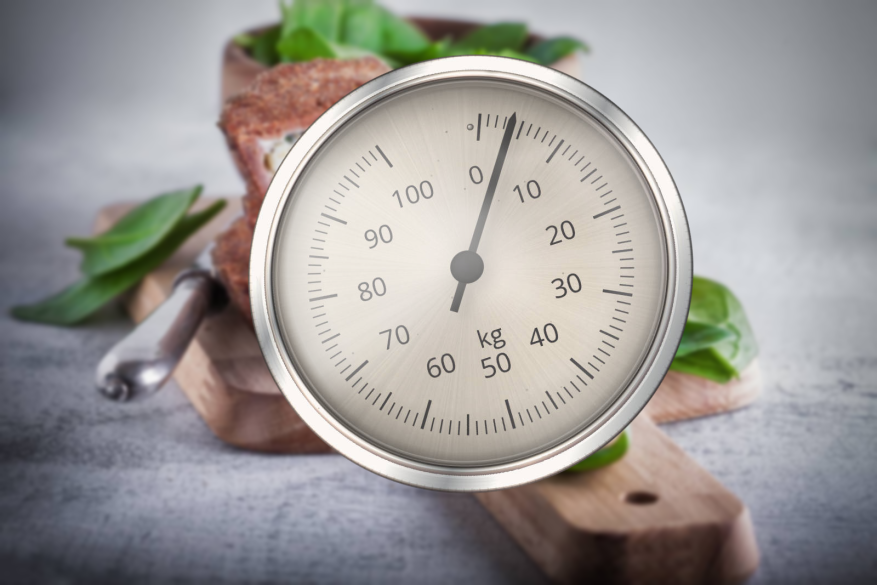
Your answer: **4** kg
